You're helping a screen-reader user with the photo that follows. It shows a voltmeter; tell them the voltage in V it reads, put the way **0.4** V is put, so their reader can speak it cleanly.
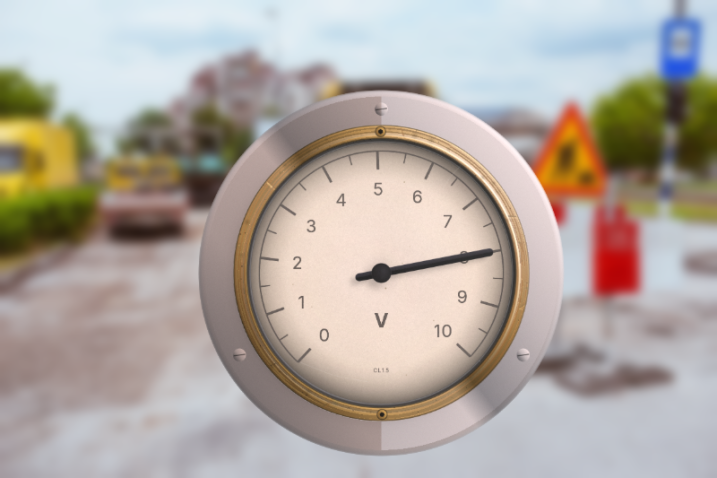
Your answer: **8** V
